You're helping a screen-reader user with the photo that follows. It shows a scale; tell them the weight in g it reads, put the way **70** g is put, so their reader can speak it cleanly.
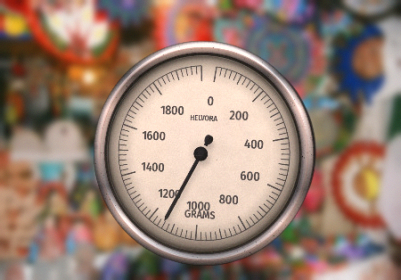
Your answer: **1140** g
